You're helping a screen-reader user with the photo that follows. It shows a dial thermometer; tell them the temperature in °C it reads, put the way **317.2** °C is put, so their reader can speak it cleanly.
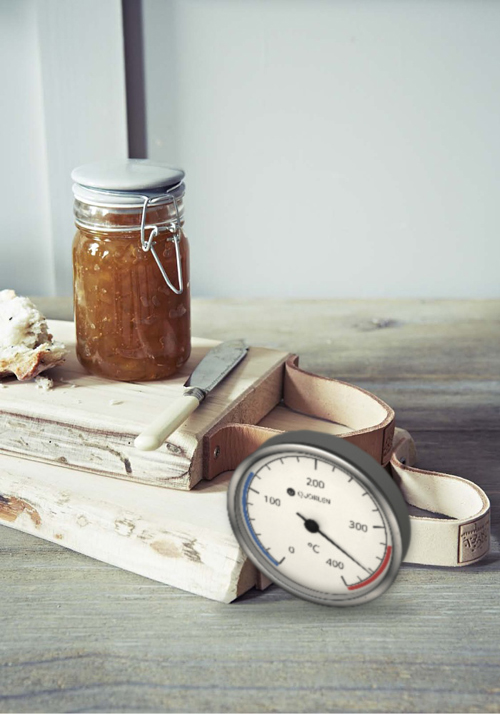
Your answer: **360** °C
